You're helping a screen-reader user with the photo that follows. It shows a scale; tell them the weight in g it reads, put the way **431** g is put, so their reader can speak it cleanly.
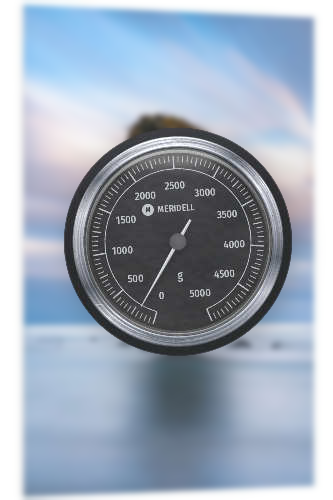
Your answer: **200** g
